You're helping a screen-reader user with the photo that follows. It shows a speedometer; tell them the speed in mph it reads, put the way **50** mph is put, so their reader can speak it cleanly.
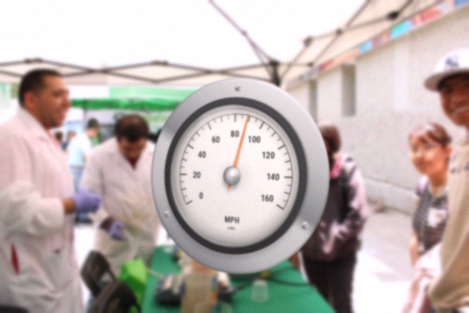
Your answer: **90** mph
